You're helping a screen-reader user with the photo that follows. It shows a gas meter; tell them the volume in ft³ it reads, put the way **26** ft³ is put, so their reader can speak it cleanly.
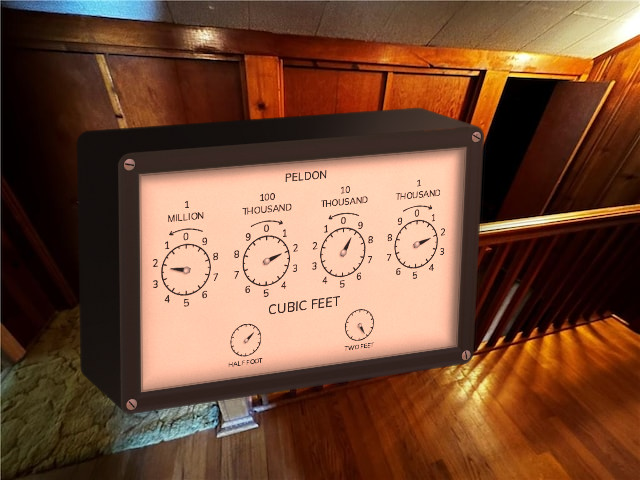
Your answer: **219200** ft³
